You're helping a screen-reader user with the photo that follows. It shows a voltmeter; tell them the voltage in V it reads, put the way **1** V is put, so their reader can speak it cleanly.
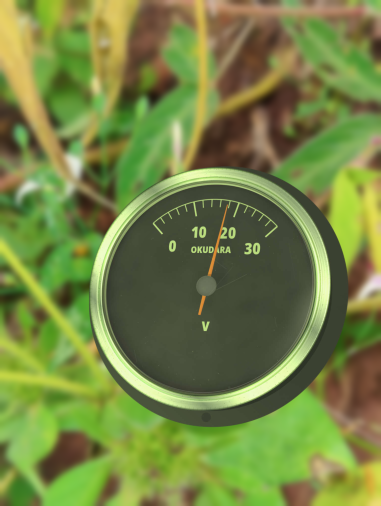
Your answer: **18** V
